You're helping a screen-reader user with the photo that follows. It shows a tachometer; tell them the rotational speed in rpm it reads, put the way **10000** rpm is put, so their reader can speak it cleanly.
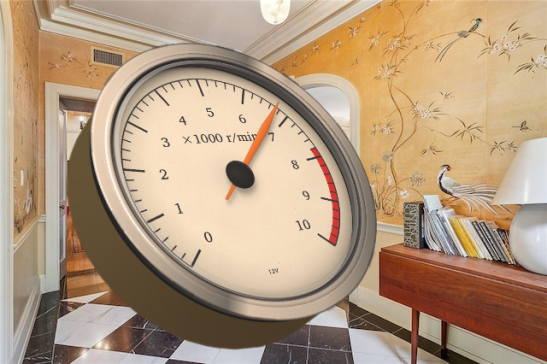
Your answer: **6700** rpm
